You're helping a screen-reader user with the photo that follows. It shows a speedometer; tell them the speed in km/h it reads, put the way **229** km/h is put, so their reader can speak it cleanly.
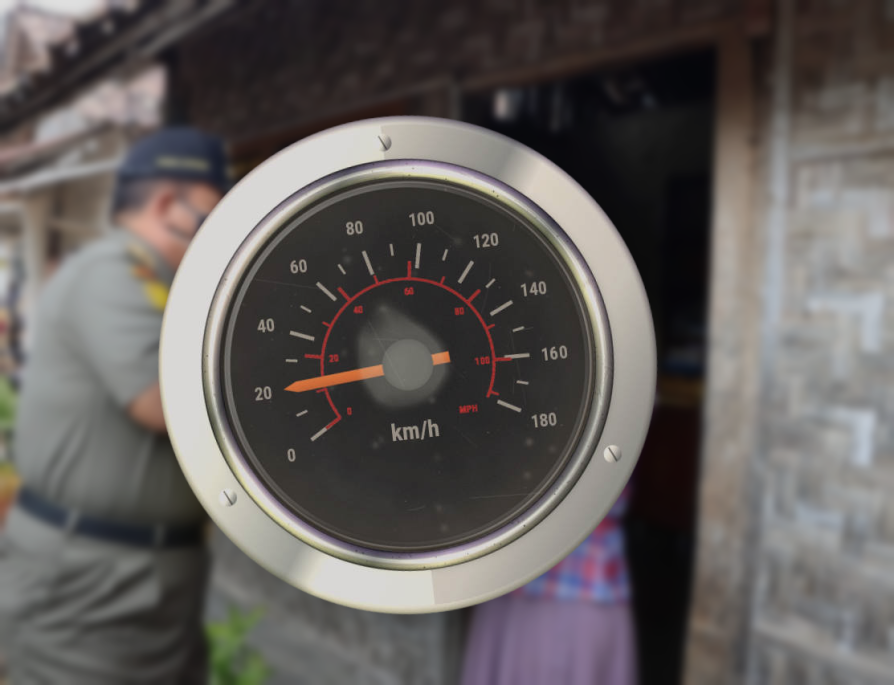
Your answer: **20** km/h
